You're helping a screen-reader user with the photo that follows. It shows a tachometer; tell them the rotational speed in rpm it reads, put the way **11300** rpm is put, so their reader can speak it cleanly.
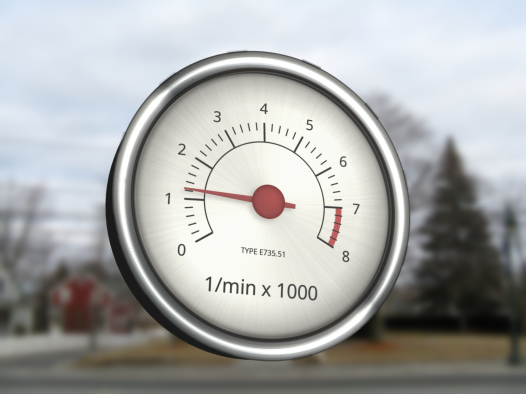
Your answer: **1200** rpm
